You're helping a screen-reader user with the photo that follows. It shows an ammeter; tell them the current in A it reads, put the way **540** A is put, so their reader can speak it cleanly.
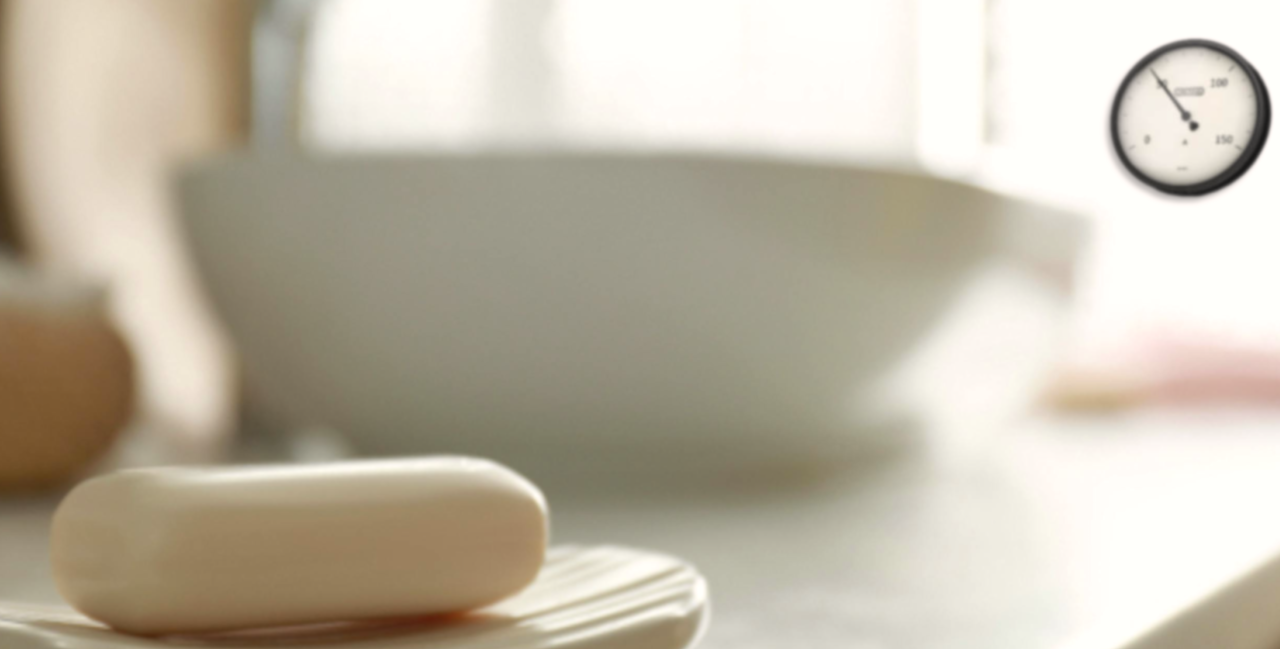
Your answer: **50** A
